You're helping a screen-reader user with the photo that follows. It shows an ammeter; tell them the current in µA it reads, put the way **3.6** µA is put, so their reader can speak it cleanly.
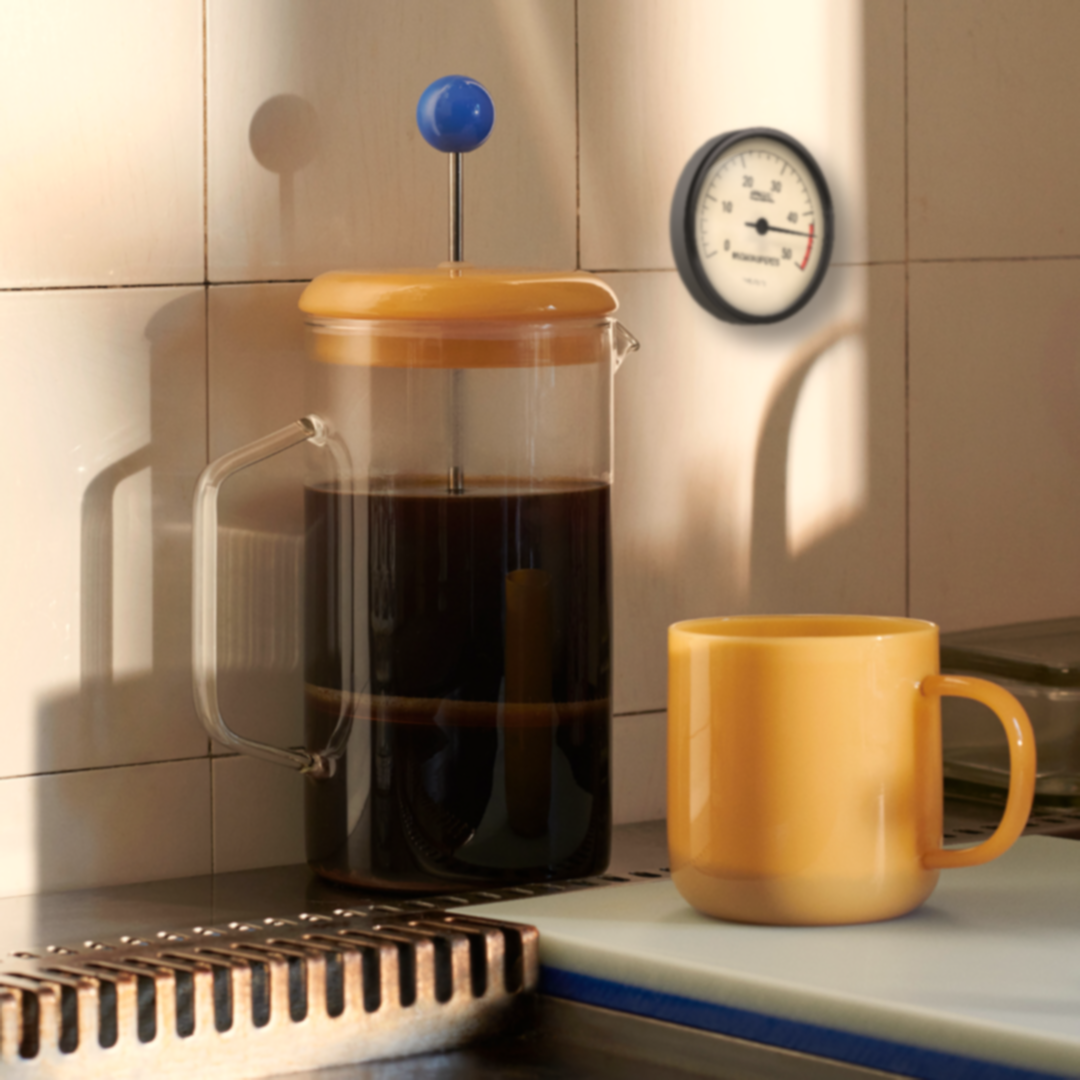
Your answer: **44** µA
